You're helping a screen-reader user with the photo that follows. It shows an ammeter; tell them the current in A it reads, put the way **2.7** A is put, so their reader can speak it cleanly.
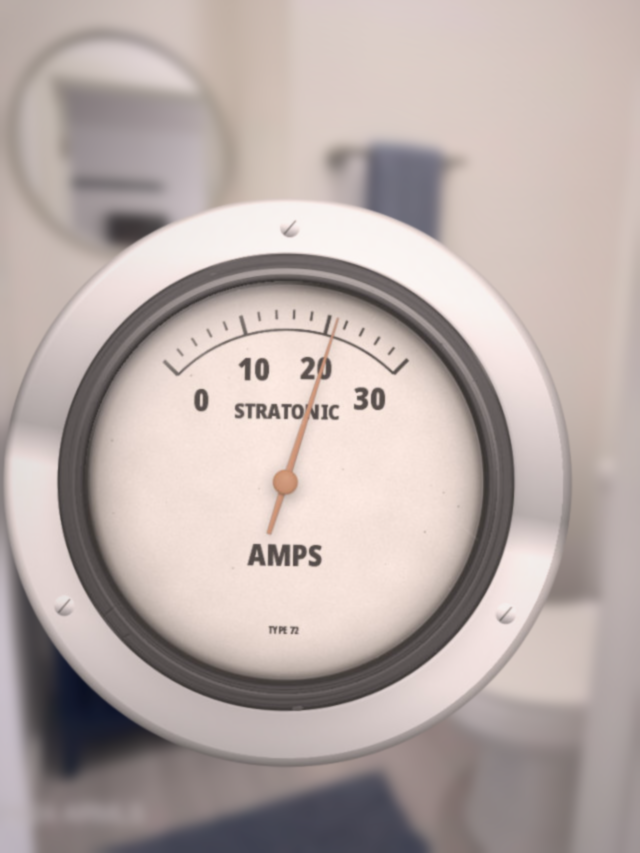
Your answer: **21** A
